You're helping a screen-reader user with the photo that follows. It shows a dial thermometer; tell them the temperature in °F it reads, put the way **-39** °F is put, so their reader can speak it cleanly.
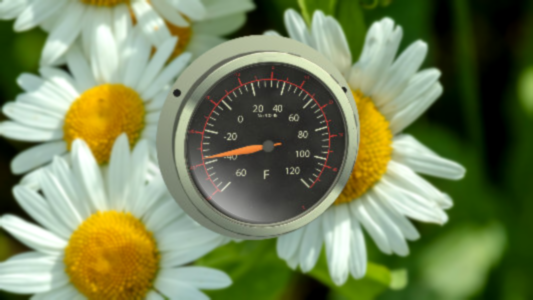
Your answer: **-36** °F
